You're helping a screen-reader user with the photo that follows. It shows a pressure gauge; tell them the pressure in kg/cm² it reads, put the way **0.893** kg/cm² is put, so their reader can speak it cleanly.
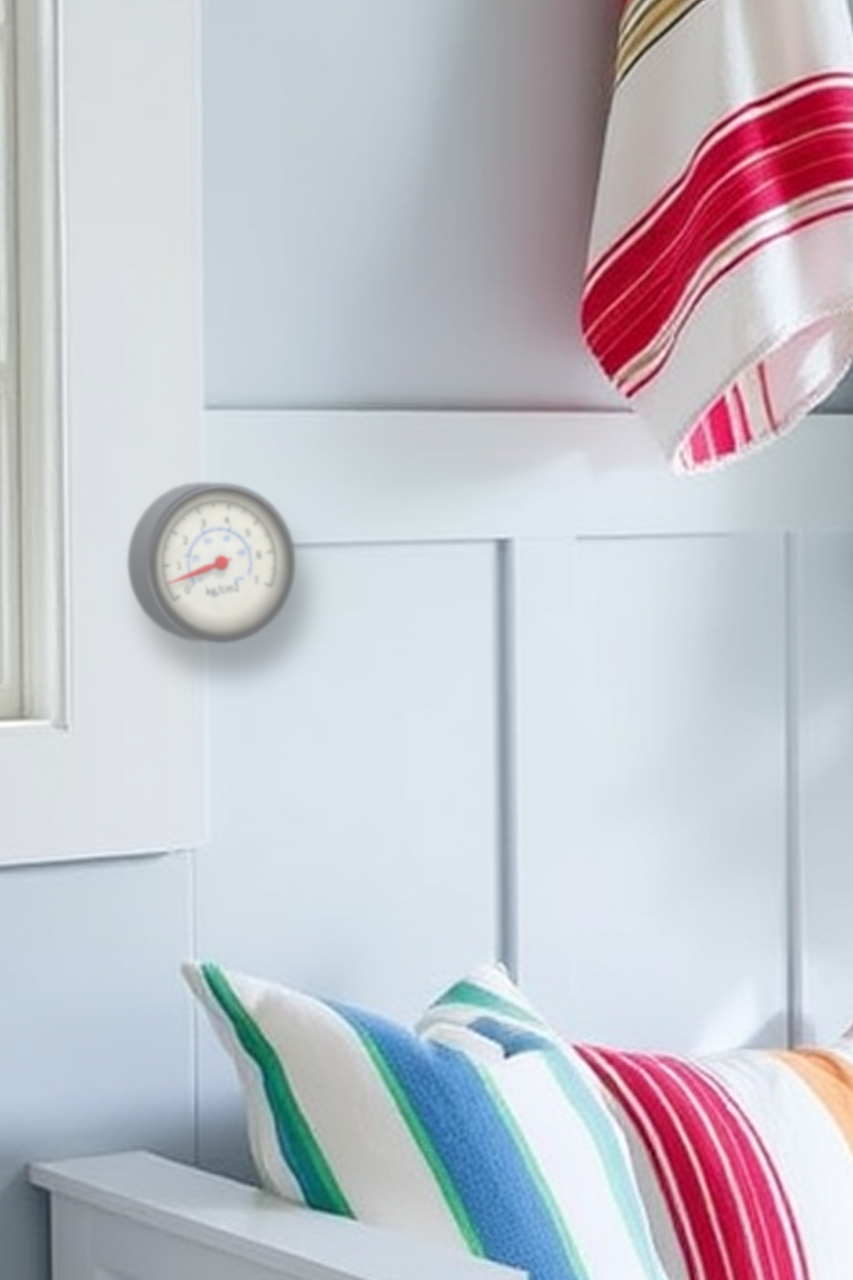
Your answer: **0.5** kg/cm²
